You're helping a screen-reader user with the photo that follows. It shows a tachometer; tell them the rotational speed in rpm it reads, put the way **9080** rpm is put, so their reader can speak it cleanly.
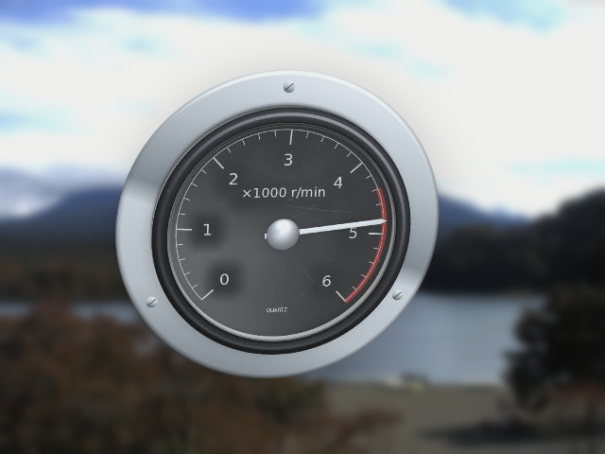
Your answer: **4800** rpm
